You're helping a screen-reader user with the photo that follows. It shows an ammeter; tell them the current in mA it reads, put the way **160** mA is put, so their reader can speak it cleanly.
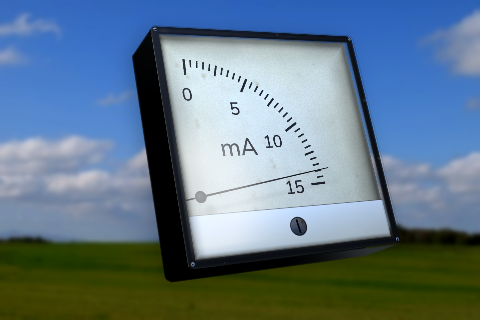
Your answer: **14** mA
